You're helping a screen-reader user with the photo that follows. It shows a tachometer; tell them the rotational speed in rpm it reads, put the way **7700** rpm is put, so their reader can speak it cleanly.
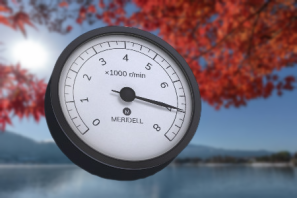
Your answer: **7000** rpm
